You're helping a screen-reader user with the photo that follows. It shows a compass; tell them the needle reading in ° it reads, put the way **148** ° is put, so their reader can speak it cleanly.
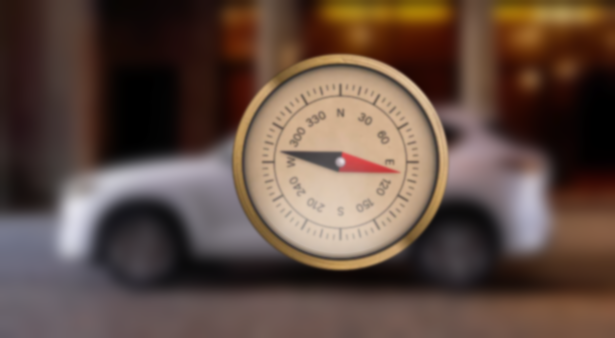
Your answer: **100** °
